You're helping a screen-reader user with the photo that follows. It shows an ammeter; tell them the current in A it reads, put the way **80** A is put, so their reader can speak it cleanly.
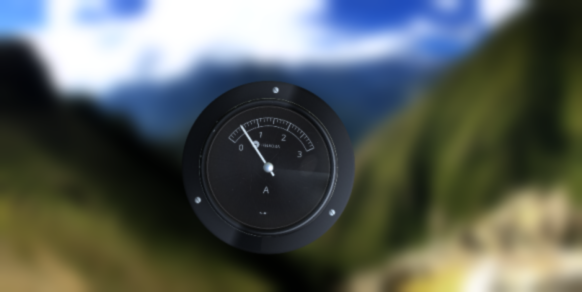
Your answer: **0.5** A
